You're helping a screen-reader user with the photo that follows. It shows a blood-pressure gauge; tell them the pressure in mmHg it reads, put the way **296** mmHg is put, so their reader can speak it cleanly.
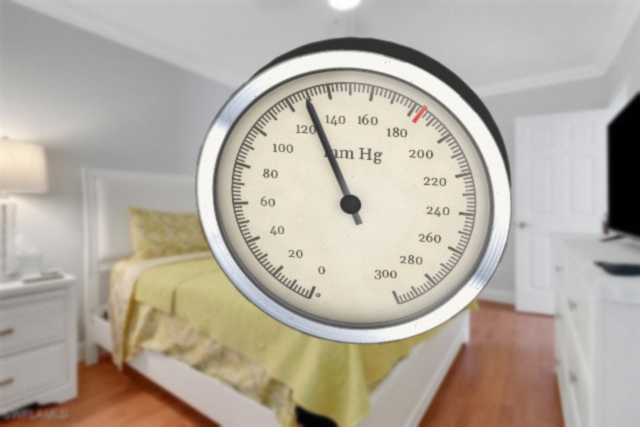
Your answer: **130** mmHg
